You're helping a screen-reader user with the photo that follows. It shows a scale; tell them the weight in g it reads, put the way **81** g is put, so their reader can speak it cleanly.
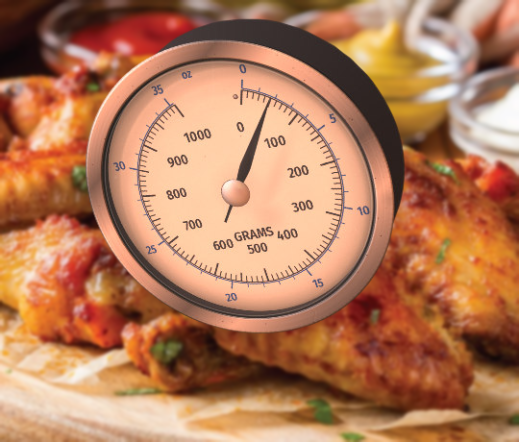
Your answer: **50** g
